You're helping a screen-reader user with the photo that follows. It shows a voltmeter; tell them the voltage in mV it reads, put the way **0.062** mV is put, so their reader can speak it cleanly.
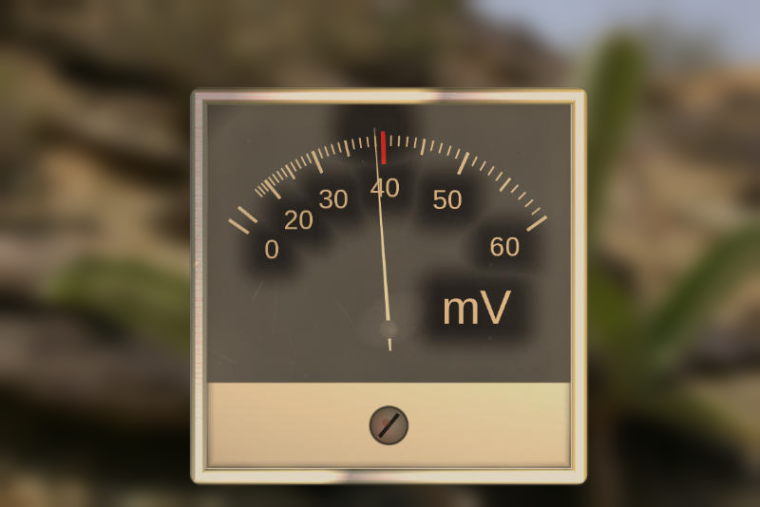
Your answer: **39** mV
